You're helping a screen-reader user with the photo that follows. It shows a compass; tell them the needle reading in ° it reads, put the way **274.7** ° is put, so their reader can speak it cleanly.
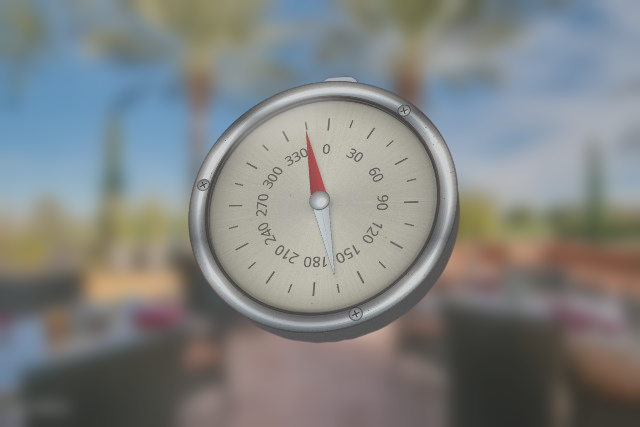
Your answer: **345** °
